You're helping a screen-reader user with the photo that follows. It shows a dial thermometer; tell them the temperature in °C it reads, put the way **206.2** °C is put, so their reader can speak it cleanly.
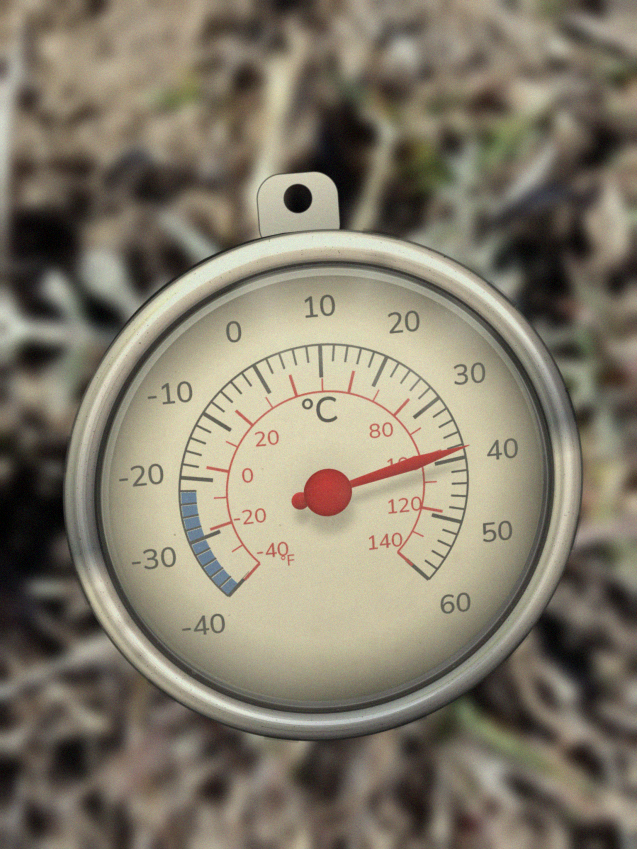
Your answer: **38** °C
